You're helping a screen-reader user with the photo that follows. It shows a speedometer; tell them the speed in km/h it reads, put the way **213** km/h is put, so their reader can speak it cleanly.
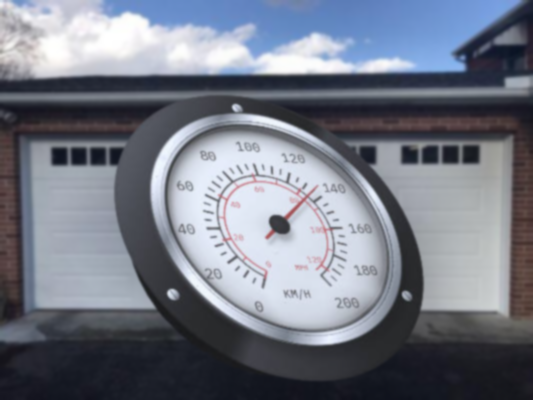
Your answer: **135** km/h
